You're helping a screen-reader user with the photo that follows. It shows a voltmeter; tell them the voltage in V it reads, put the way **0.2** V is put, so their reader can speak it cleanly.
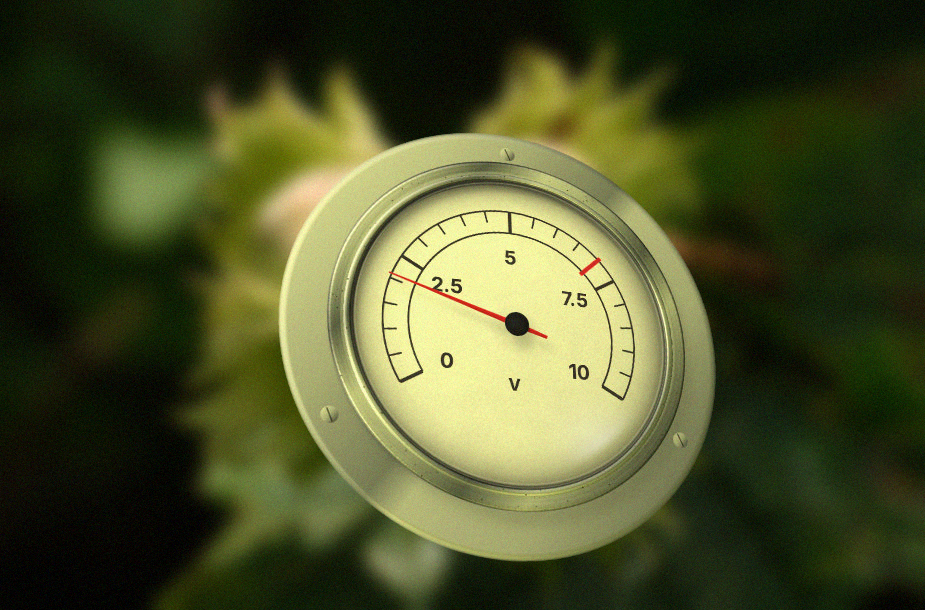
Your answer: **2** V
